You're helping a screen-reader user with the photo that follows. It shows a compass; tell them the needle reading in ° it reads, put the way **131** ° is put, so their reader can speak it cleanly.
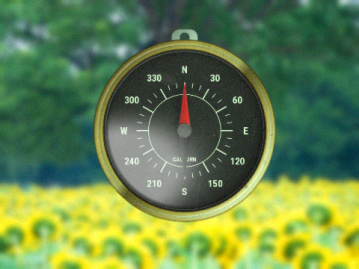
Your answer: **0** °
